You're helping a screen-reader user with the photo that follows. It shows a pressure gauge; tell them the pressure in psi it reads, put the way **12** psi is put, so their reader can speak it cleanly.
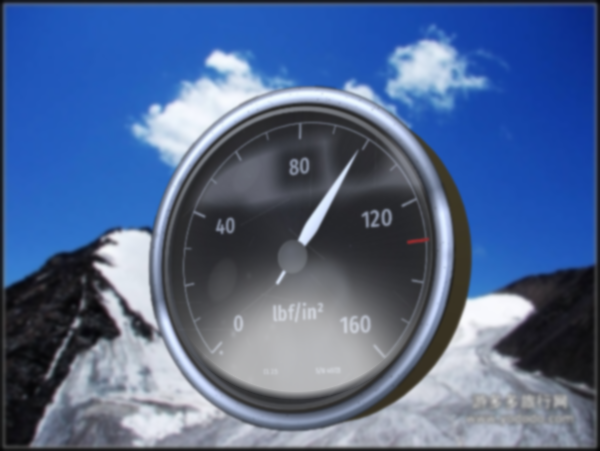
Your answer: **100** psi
